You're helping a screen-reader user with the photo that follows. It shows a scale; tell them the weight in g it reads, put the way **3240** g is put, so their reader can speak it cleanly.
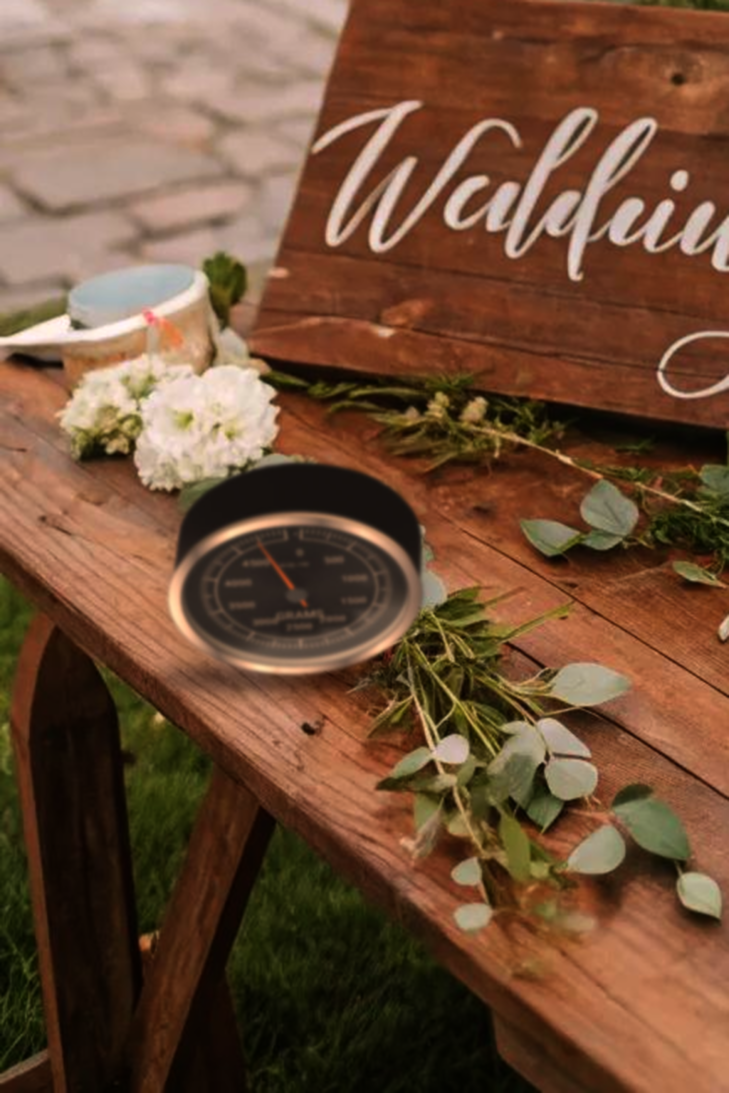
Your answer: **4750** g
